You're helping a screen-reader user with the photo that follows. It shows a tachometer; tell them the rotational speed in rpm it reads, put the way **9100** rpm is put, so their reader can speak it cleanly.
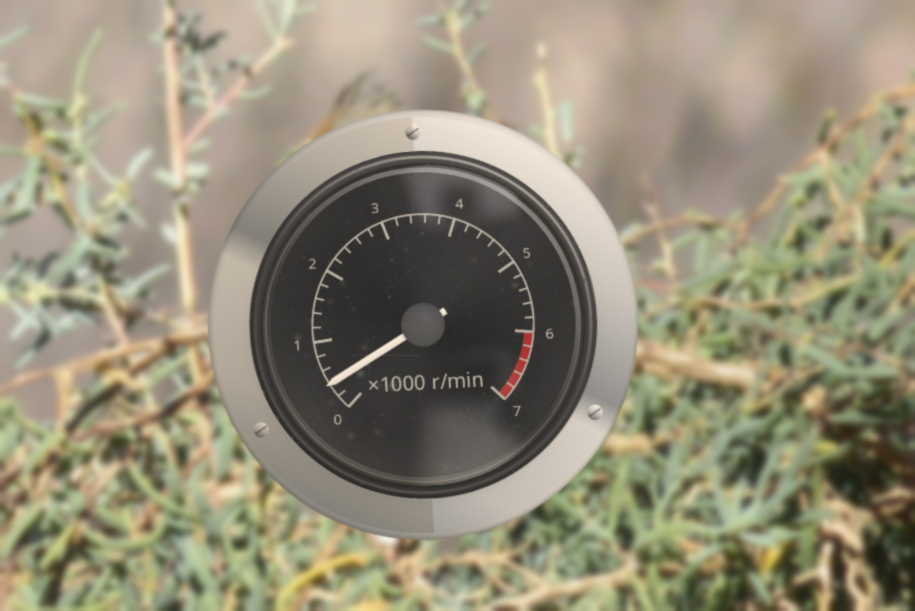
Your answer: **400** rpm
